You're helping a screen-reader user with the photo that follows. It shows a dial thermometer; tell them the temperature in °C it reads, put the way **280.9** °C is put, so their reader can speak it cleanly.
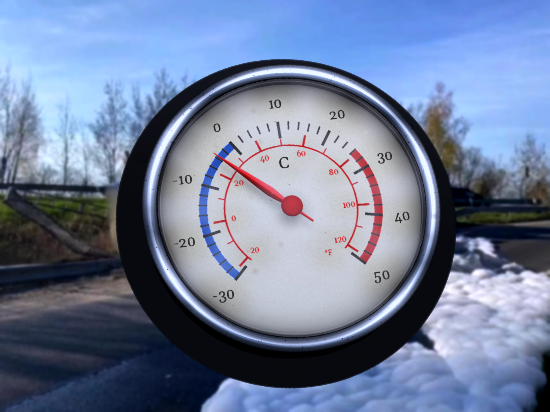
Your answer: **-4** °C
